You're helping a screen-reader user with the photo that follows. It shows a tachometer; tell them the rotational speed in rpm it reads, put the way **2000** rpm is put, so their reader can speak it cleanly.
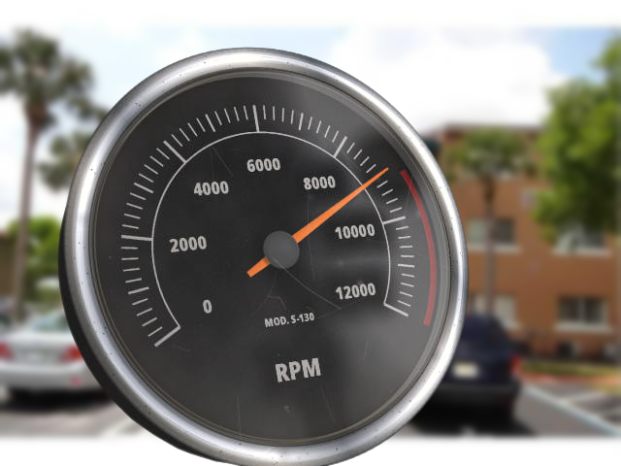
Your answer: **9000** rpm
